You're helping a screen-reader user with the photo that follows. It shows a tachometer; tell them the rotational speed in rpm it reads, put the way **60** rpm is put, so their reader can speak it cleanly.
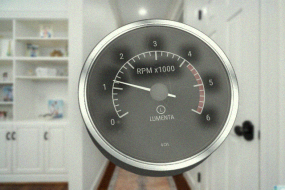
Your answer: **1200** rpm
